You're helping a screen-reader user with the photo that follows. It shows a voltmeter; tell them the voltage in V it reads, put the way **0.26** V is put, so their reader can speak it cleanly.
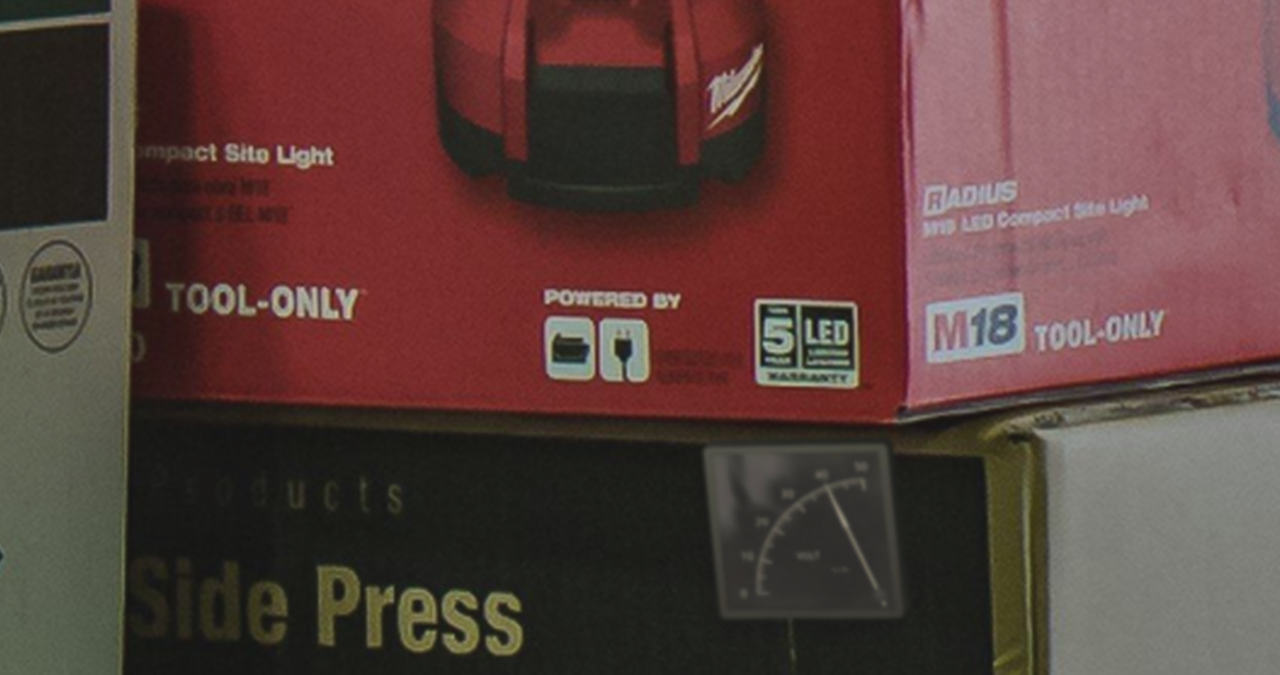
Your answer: **40** V
